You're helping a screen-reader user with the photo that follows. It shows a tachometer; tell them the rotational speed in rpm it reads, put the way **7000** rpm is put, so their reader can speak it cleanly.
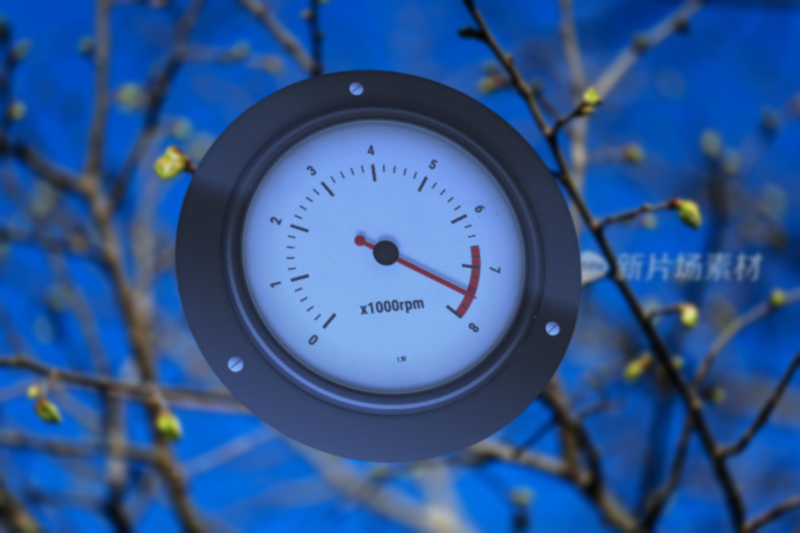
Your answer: **7600** rpm
